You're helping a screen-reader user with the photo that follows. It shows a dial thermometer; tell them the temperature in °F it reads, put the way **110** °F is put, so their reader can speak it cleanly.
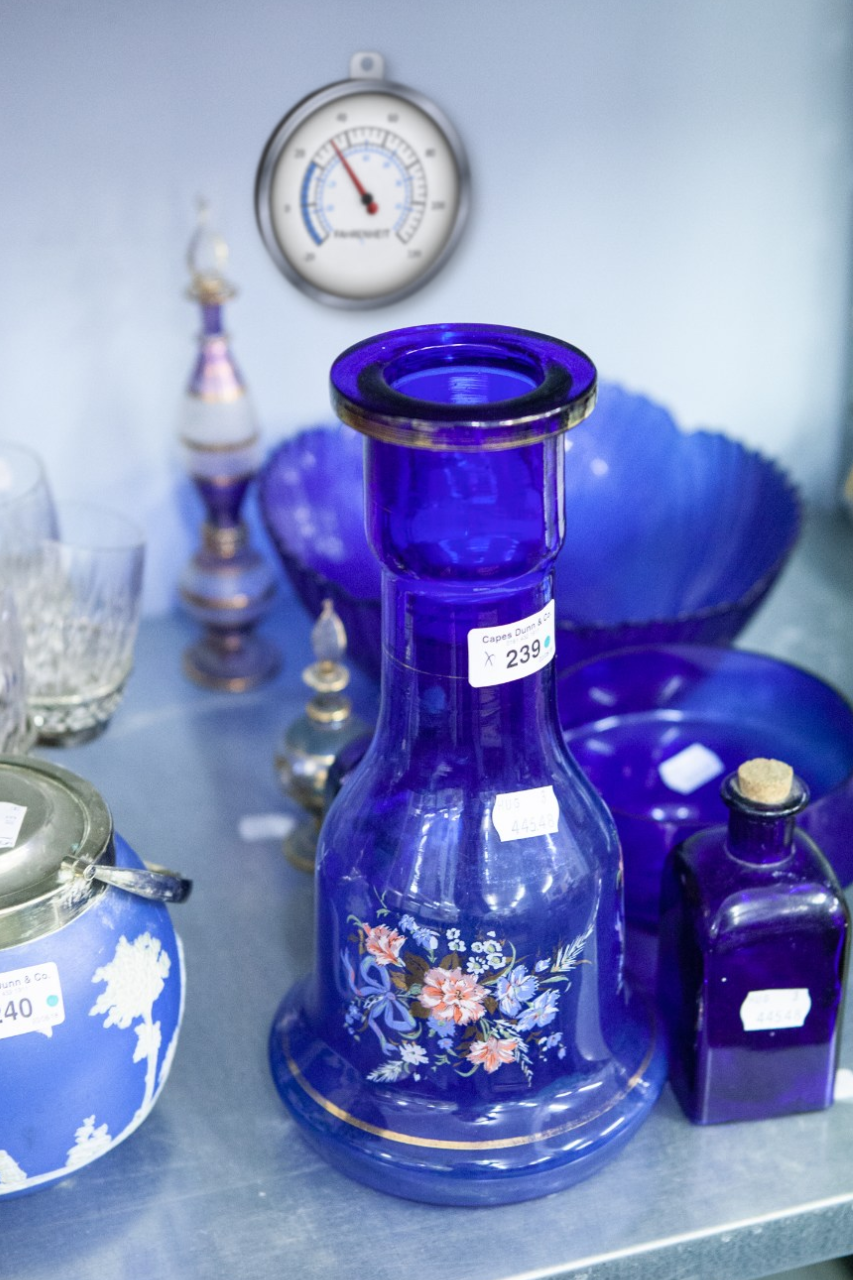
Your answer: **32** °F
